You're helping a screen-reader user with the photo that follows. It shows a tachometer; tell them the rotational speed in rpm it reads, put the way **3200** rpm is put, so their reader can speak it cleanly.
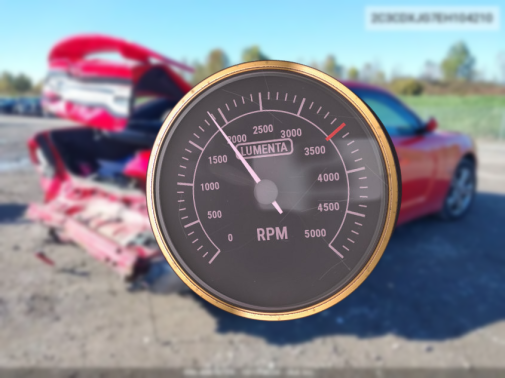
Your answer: **1900** rpm
